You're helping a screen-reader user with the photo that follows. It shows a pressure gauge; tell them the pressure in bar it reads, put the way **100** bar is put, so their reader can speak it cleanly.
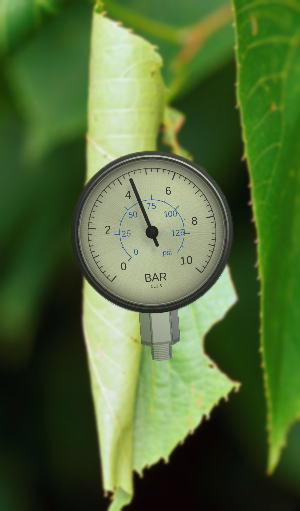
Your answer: **4.4** bar
